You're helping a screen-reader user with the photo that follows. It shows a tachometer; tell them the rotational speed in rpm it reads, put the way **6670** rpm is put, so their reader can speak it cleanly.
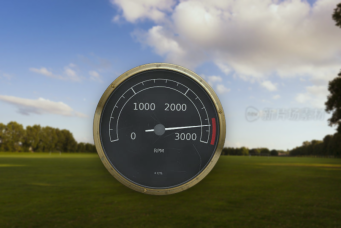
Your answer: **2700** rpm
